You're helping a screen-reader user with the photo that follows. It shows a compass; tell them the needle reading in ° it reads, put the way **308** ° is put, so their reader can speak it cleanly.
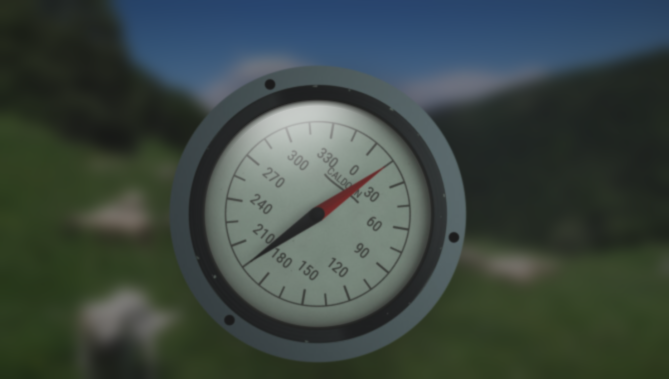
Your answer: **15** °
